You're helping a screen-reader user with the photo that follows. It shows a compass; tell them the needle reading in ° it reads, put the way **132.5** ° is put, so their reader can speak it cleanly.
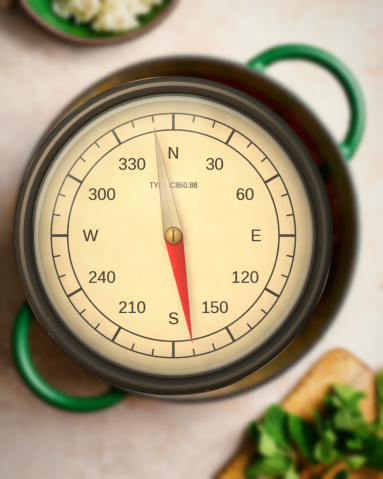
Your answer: **170** °
